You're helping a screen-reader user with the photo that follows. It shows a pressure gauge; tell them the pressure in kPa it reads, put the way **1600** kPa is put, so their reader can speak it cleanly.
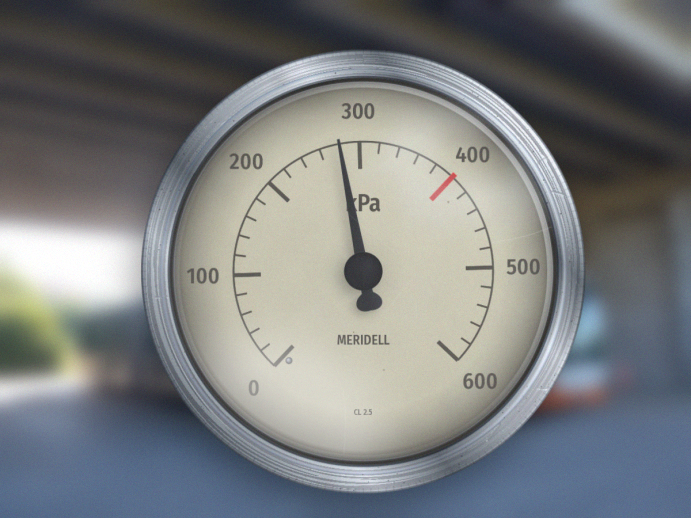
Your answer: **280** kPa
